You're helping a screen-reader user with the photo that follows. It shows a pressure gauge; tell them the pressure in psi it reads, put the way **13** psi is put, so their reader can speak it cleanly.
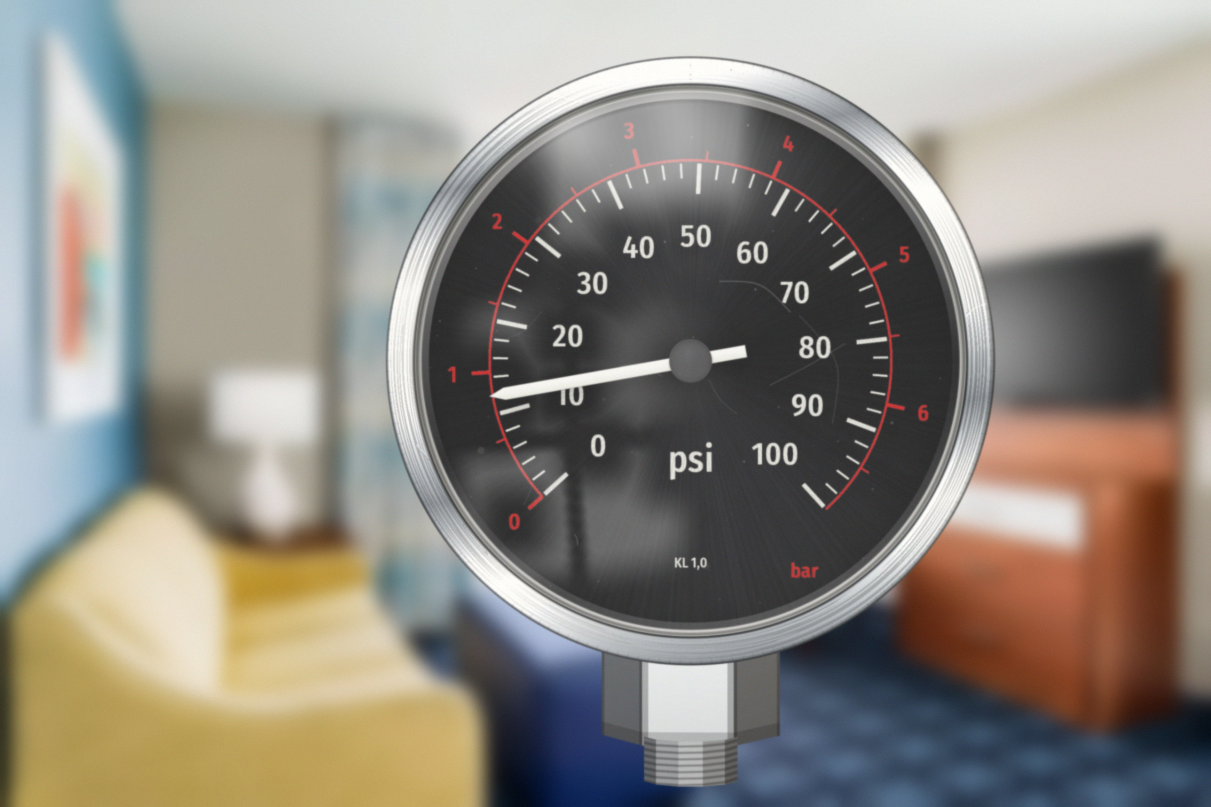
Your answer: **12** psi
